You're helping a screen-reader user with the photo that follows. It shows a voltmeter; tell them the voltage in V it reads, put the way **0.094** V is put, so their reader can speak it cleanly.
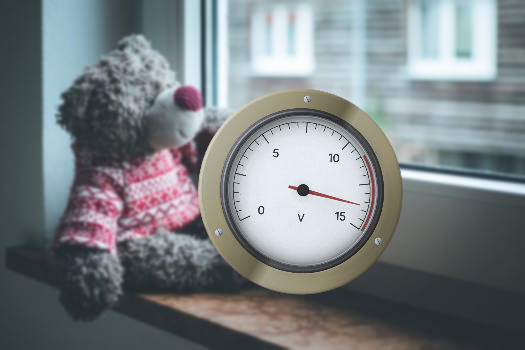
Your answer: **13.75** V
